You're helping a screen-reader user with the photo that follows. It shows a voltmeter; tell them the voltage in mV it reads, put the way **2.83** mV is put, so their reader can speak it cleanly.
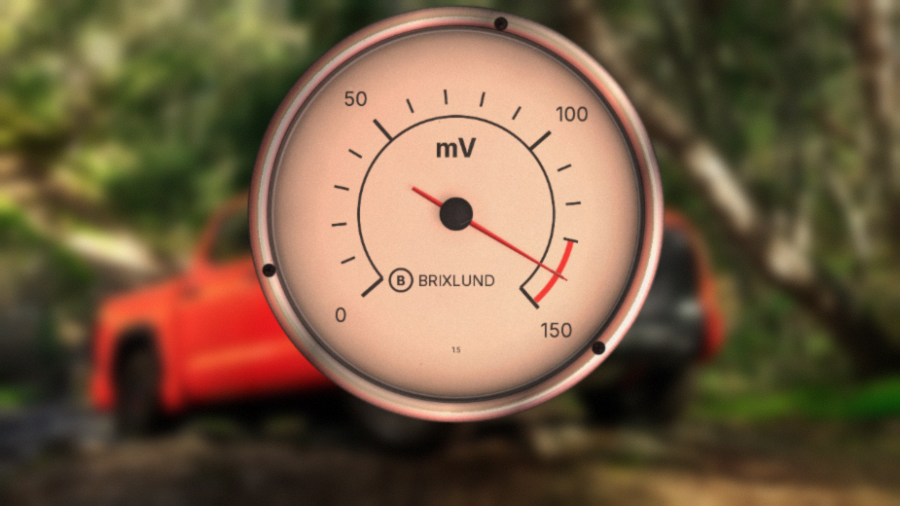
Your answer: **140** mV
